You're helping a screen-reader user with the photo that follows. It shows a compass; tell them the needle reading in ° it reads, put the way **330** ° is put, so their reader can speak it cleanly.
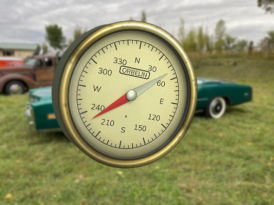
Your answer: **230** °
